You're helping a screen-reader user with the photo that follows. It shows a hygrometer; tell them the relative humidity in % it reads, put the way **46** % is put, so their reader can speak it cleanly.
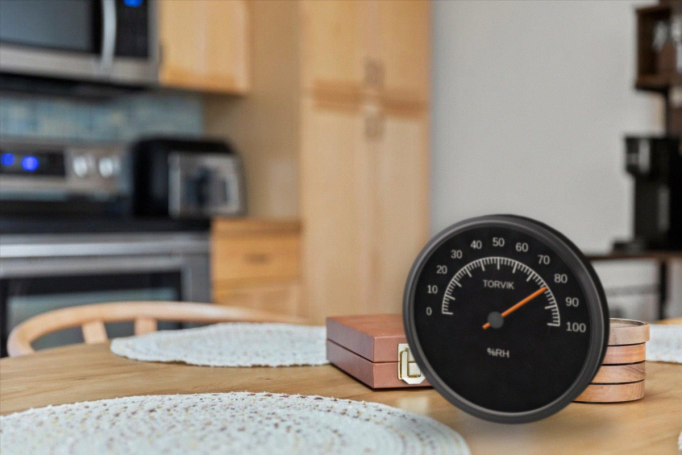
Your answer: **80** %
